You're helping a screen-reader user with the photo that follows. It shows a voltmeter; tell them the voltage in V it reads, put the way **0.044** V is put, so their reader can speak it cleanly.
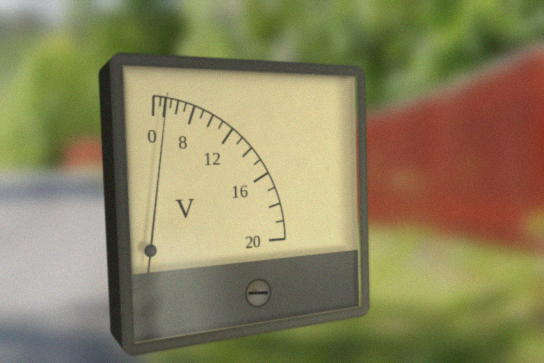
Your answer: **4** V
